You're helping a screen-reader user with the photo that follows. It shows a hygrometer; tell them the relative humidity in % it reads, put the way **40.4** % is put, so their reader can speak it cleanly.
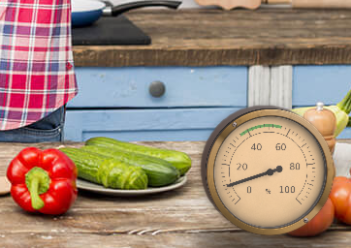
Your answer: **10** %
